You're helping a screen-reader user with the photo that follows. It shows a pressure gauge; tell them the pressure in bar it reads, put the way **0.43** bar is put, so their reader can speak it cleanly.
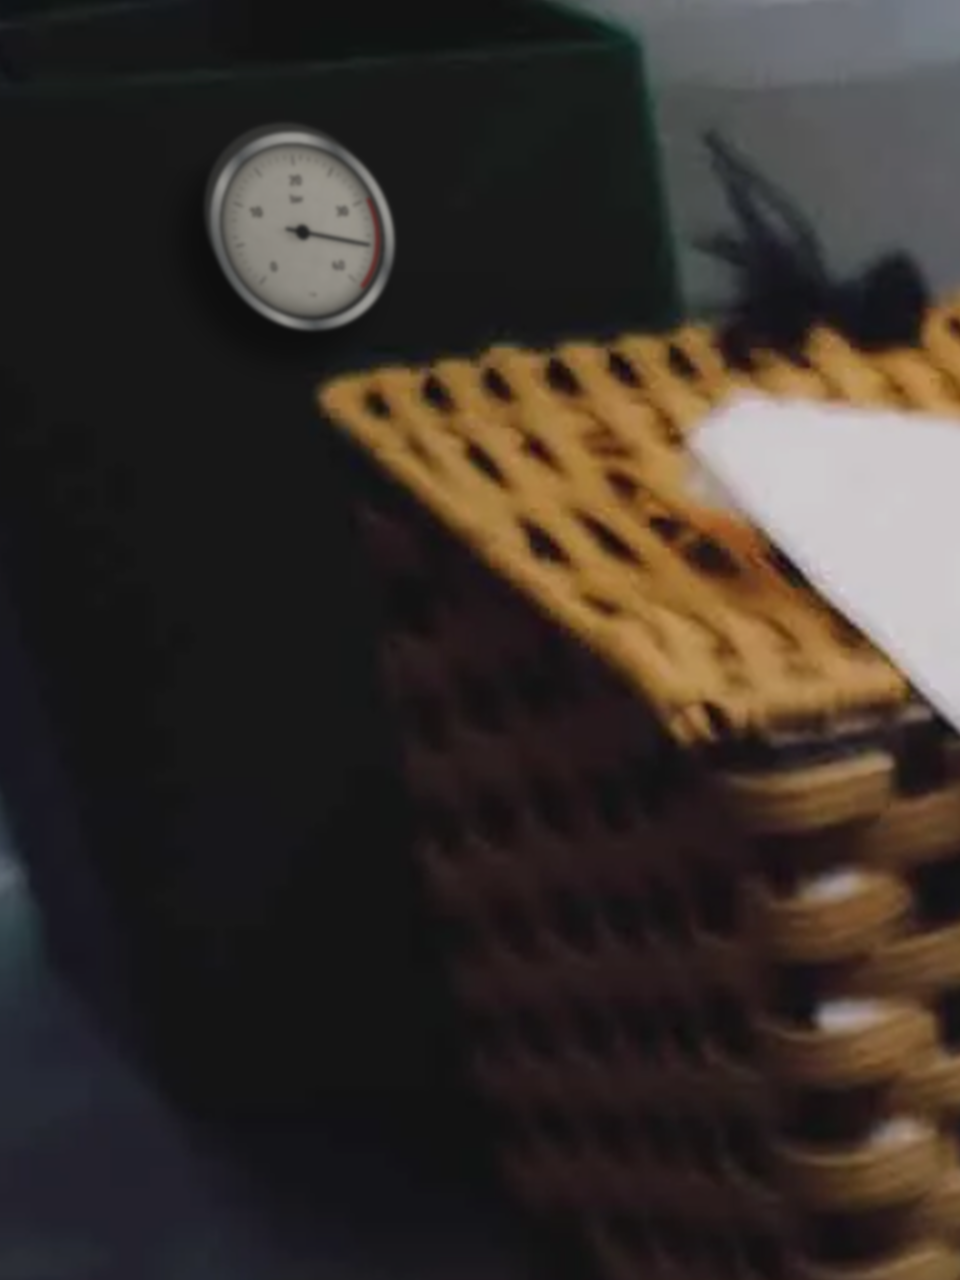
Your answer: **35** bar
